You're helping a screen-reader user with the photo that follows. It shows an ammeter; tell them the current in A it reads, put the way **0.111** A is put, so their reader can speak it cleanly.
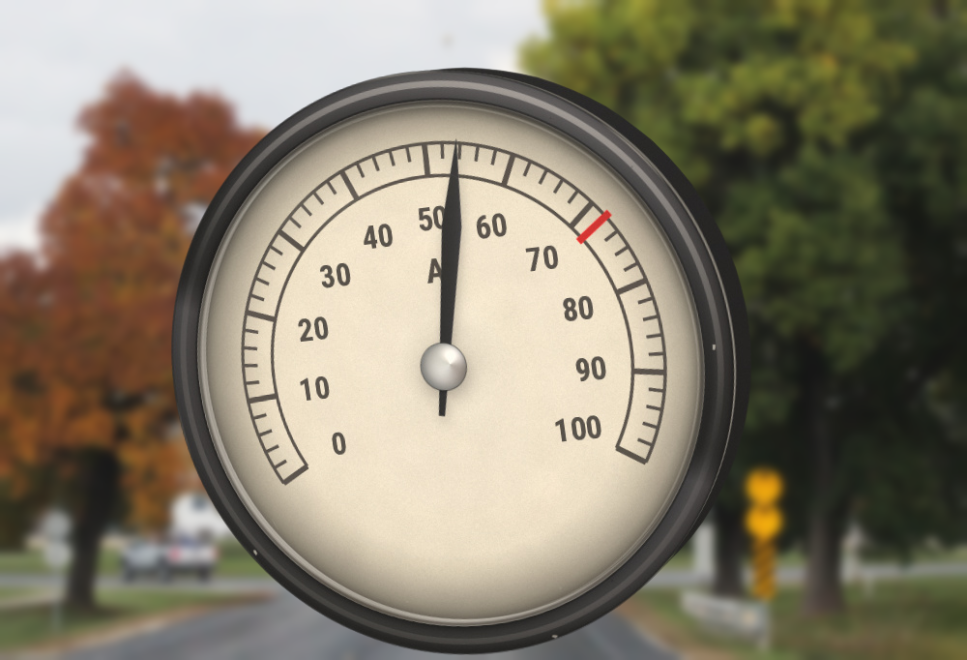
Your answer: **54** A
